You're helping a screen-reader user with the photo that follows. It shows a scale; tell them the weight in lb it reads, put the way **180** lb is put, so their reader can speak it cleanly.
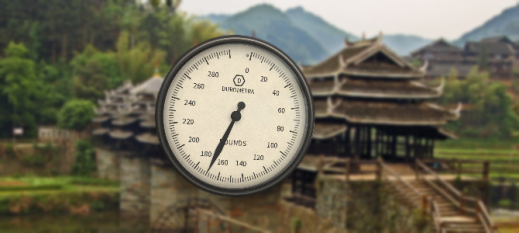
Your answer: **170** lb
